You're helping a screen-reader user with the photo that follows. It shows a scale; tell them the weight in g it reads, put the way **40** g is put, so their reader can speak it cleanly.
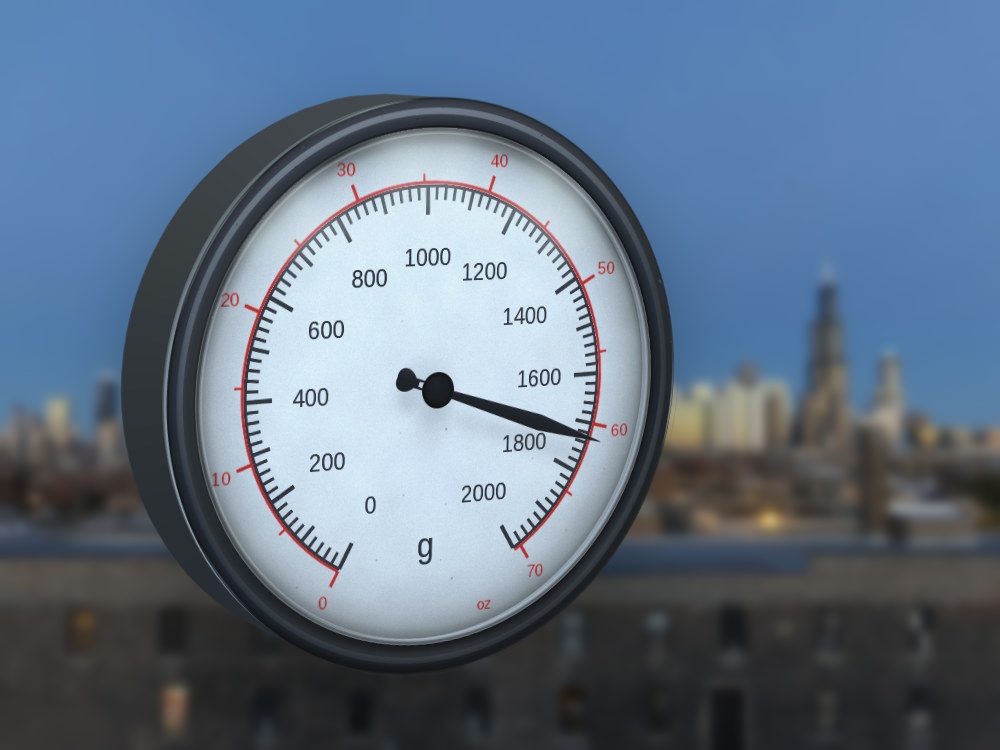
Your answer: **1730** g
